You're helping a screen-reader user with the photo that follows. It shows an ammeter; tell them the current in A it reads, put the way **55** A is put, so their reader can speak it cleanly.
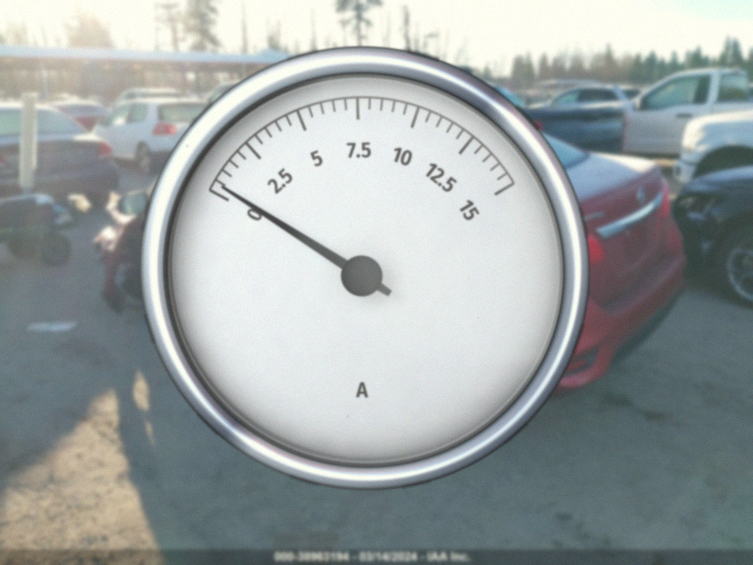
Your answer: **0.5** A
